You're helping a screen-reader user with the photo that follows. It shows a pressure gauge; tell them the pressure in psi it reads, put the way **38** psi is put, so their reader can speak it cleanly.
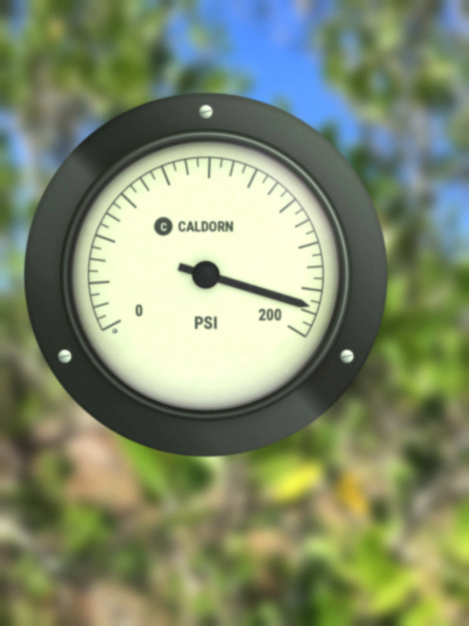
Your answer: **187.5** psi
